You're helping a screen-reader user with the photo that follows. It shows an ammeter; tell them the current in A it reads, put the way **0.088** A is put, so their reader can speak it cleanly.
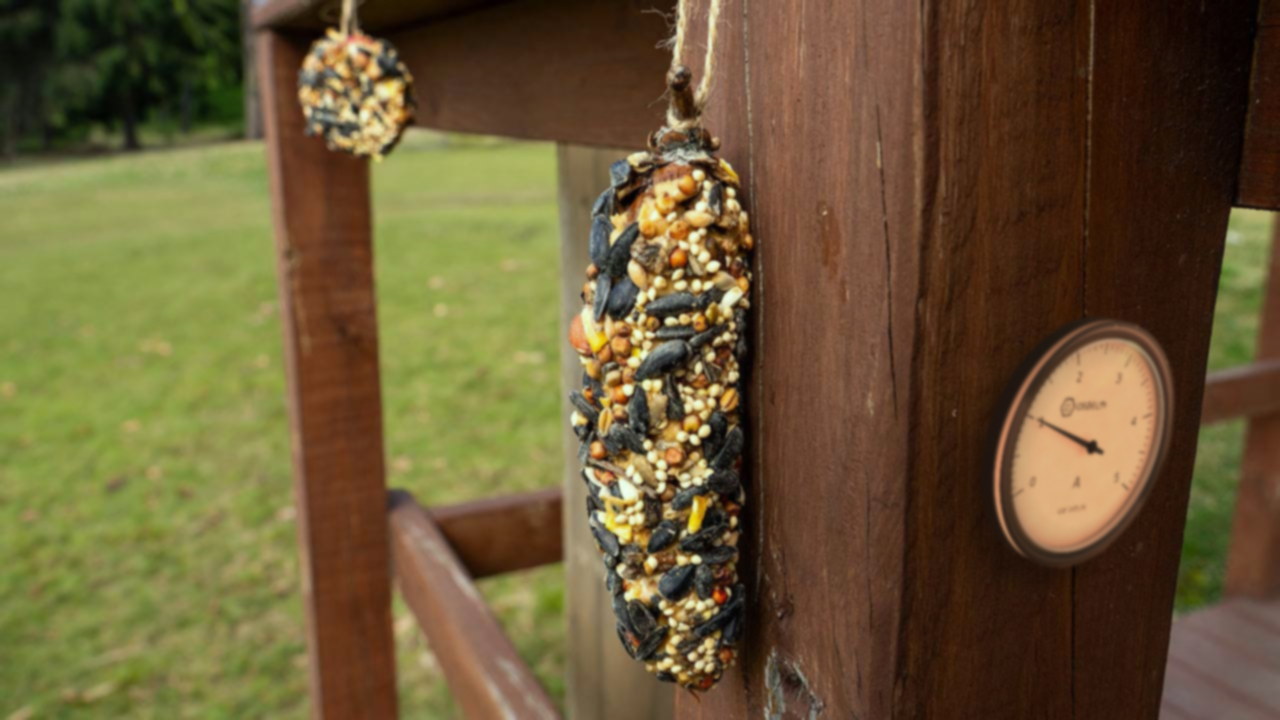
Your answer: **1** A
